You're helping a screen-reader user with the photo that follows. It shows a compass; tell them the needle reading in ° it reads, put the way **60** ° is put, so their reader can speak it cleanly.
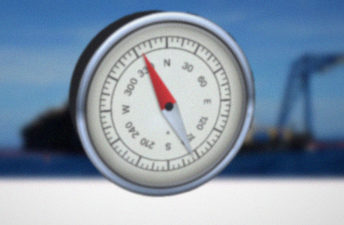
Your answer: **335** °
